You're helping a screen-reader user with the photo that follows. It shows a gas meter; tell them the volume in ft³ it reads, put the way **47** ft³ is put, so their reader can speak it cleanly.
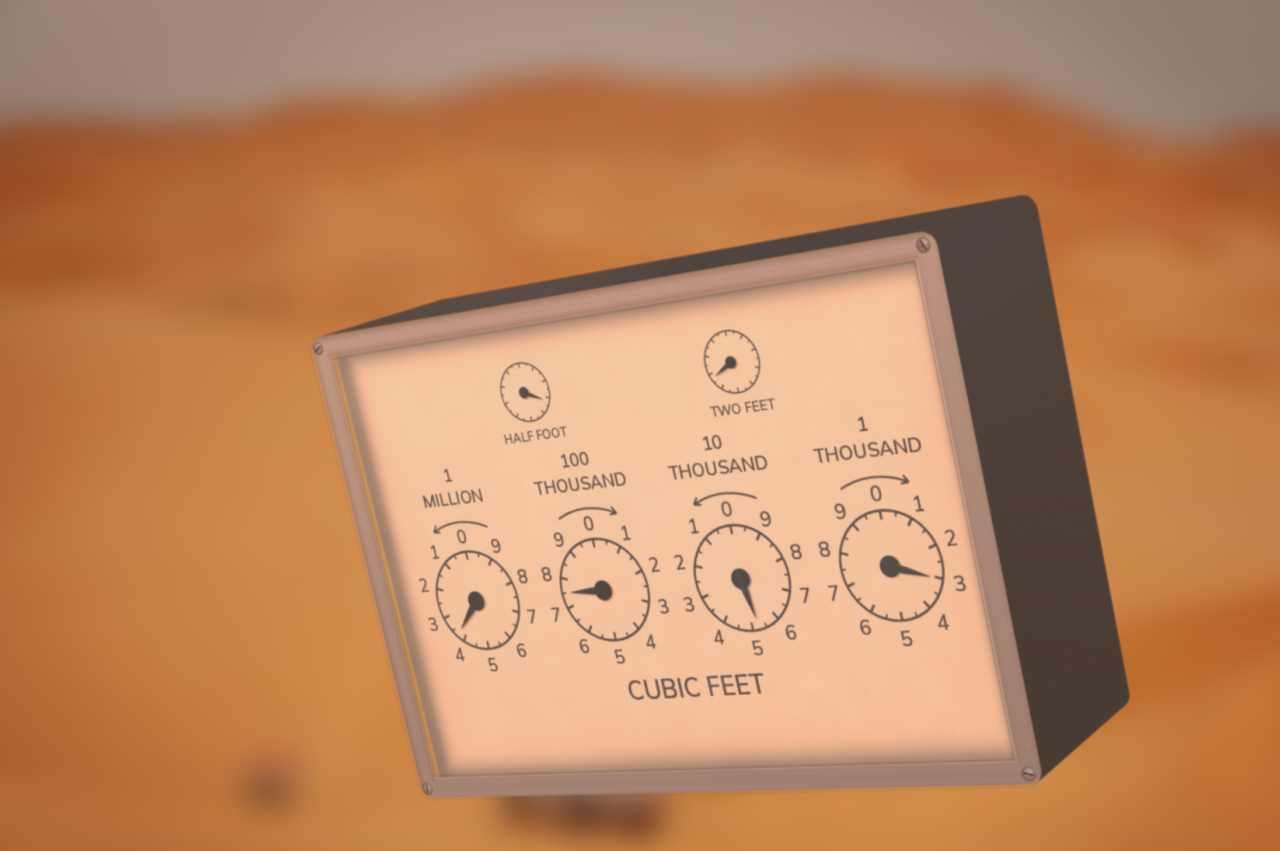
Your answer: **375300** ft³
